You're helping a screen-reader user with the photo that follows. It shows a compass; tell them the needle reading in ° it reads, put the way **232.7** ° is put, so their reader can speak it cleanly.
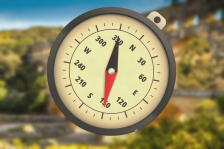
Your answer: **150** °
